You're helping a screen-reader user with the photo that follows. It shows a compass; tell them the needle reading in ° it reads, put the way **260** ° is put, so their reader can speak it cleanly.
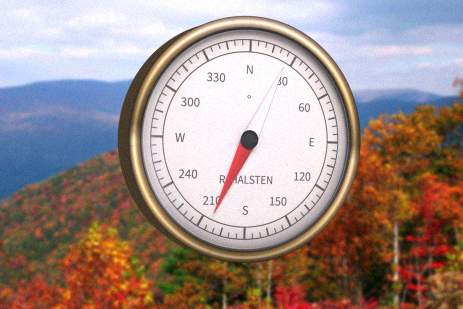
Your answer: **205** °
